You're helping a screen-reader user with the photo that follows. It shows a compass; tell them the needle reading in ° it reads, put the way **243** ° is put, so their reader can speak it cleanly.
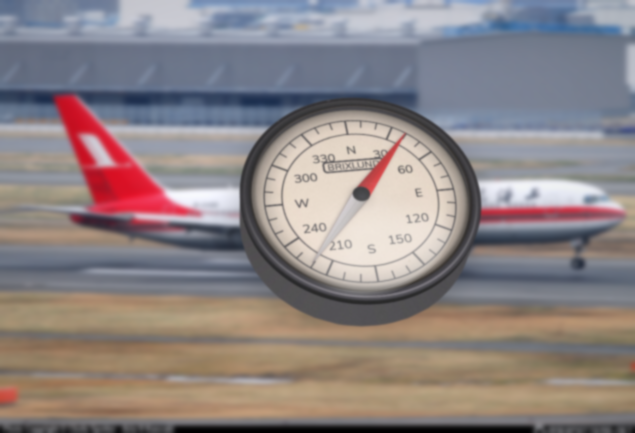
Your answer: **40** °
